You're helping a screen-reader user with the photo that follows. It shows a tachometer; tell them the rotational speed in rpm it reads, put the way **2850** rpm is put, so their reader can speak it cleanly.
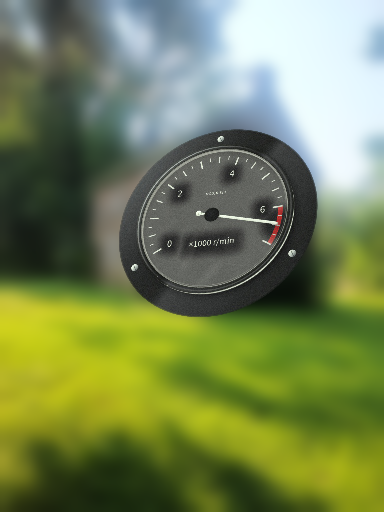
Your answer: **6500** rpm
